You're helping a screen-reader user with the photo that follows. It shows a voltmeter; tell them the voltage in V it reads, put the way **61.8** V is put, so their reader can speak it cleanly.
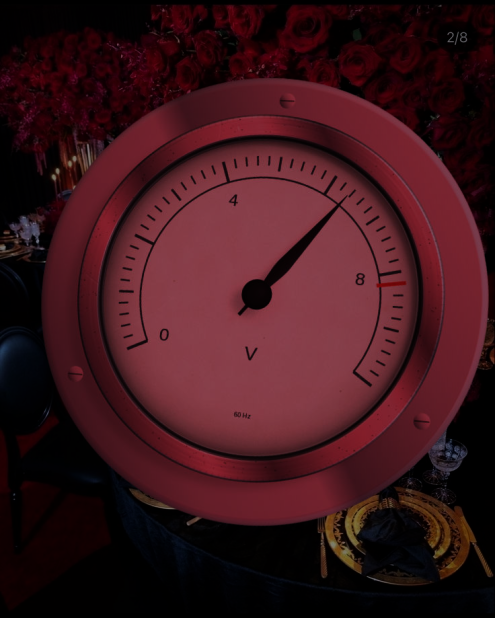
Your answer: **6.4** V
